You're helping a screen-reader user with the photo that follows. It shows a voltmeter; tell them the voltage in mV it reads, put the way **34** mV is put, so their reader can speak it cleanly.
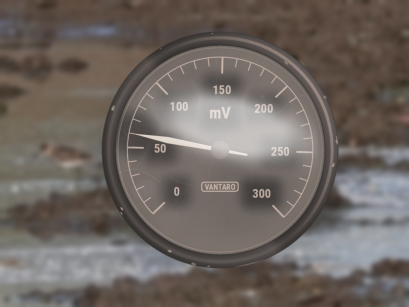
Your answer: **60** mV
